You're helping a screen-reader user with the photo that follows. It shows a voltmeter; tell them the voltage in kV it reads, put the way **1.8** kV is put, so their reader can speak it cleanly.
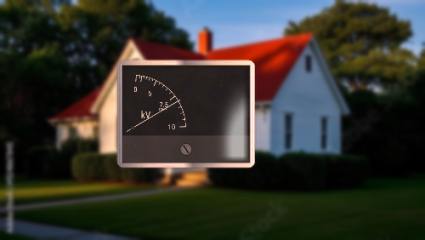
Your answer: **8** kV
